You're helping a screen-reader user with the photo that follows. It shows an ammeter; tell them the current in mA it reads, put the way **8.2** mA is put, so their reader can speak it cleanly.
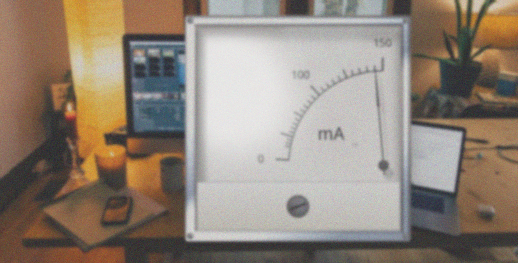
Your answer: **145** mA
